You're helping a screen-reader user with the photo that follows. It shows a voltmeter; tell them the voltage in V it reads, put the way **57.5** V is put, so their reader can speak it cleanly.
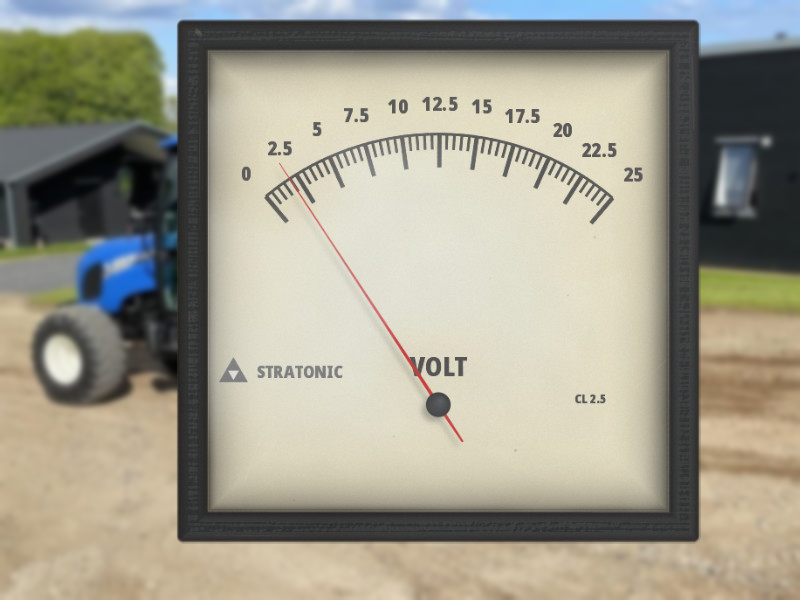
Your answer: **2** V
